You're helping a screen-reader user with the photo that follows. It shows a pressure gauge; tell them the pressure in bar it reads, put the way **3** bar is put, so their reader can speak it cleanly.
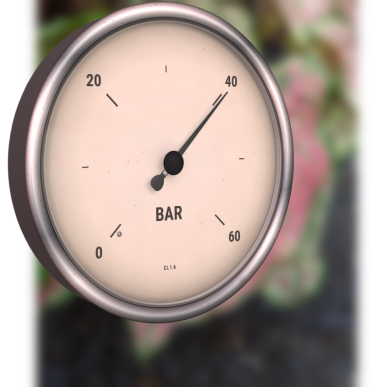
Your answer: **40** bar
